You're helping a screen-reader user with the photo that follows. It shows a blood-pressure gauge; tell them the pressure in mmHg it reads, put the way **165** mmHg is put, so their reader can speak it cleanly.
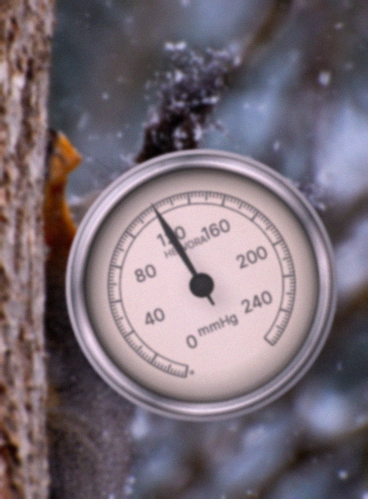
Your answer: **120** mmHg
